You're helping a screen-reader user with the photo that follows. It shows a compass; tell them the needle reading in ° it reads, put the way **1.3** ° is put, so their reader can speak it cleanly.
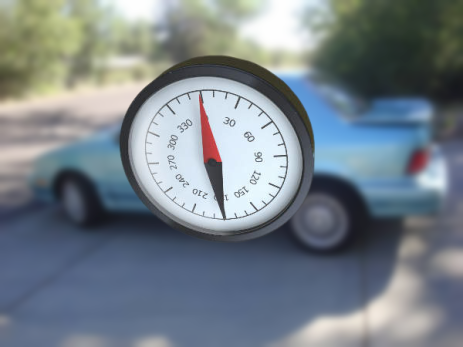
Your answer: **0** °
